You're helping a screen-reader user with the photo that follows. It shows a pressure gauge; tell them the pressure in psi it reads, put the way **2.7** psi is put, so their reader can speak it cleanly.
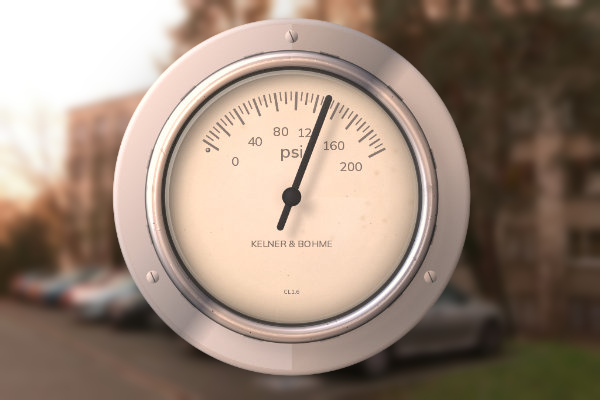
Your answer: **130** psi
